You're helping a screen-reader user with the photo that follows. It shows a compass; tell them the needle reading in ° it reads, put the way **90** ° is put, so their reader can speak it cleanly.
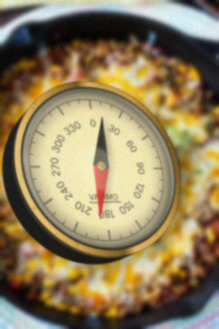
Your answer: **190** °
